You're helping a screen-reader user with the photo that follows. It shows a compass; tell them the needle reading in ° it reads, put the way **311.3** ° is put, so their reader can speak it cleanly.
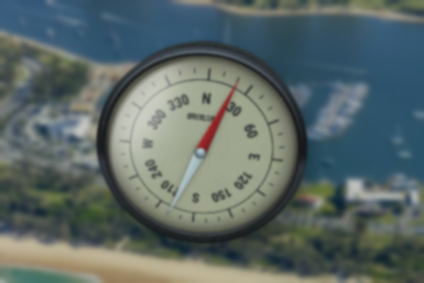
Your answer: **20** °
